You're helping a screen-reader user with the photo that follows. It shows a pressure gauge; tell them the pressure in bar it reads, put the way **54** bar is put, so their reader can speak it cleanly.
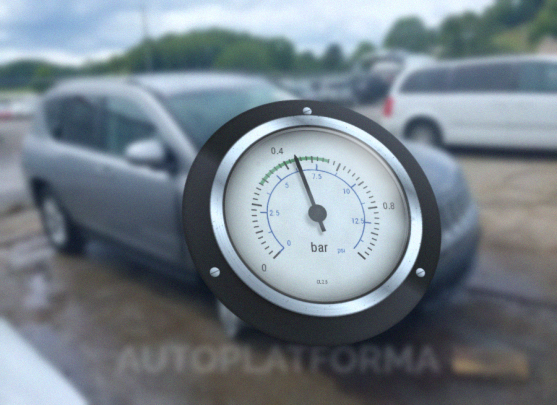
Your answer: **0.44** bar
